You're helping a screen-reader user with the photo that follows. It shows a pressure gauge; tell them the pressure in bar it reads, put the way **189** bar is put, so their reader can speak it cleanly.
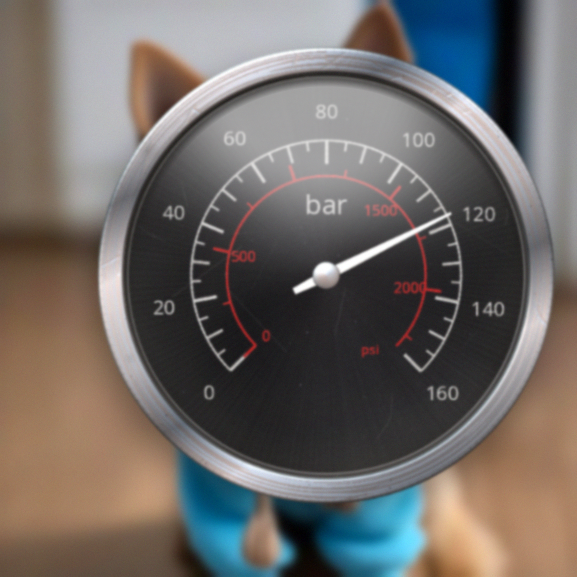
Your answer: **117.5** bar
